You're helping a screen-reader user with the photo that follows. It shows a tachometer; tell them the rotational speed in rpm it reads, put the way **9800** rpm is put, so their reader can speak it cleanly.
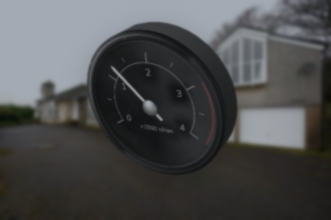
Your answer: **1250** rpm
